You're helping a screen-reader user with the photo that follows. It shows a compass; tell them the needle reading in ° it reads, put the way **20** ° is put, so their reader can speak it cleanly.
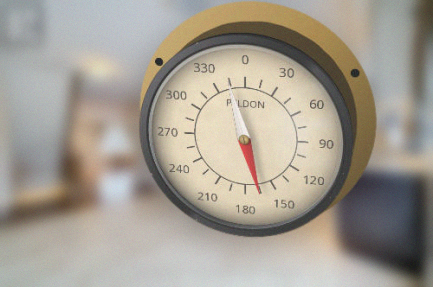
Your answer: **165** °
